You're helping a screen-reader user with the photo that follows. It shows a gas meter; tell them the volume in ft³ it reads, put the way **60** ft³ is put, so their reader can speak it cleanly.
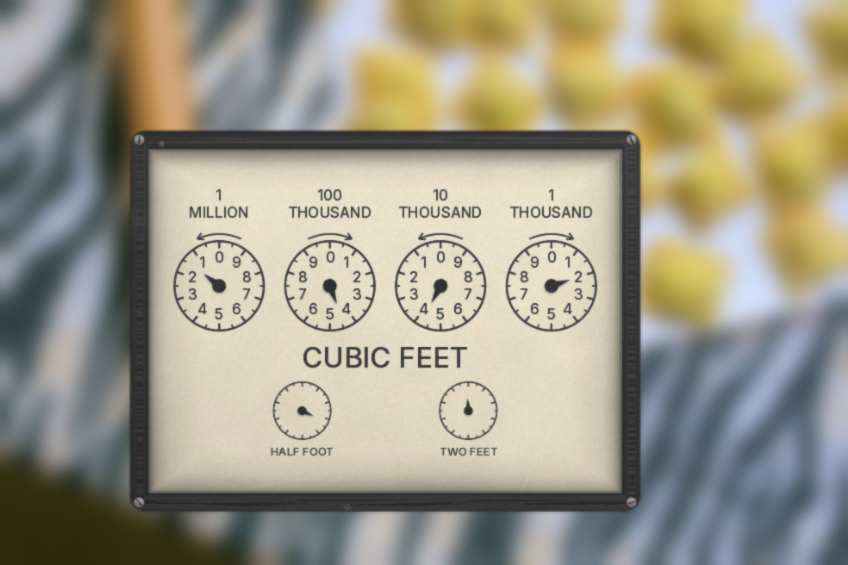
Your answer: **144200** ft³
